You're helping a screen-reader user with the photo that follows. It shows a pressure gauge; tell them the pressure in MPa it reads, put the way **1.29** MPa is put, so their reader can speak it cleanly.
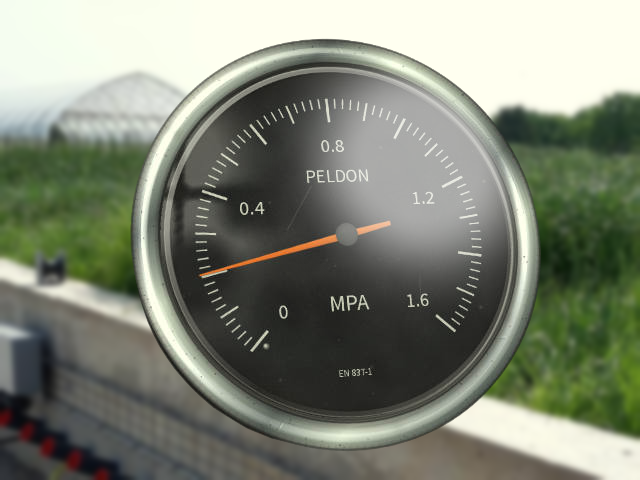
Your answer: **0.2** MPa
